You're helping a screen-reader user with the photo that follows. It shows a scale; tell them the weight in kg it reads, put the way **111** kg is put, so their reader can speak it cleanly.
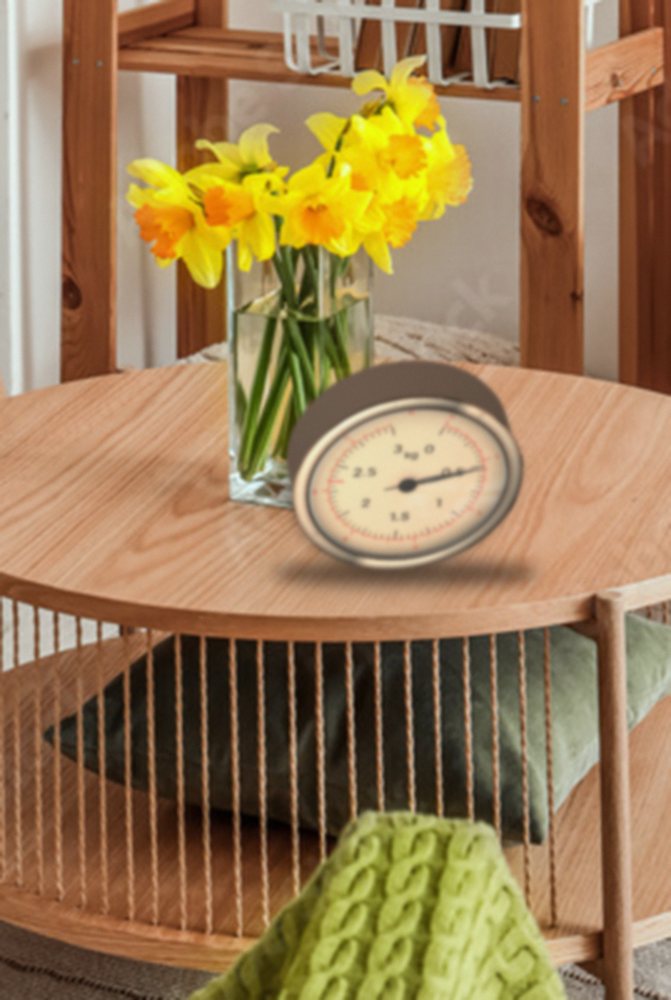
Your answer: **0.5** kg
